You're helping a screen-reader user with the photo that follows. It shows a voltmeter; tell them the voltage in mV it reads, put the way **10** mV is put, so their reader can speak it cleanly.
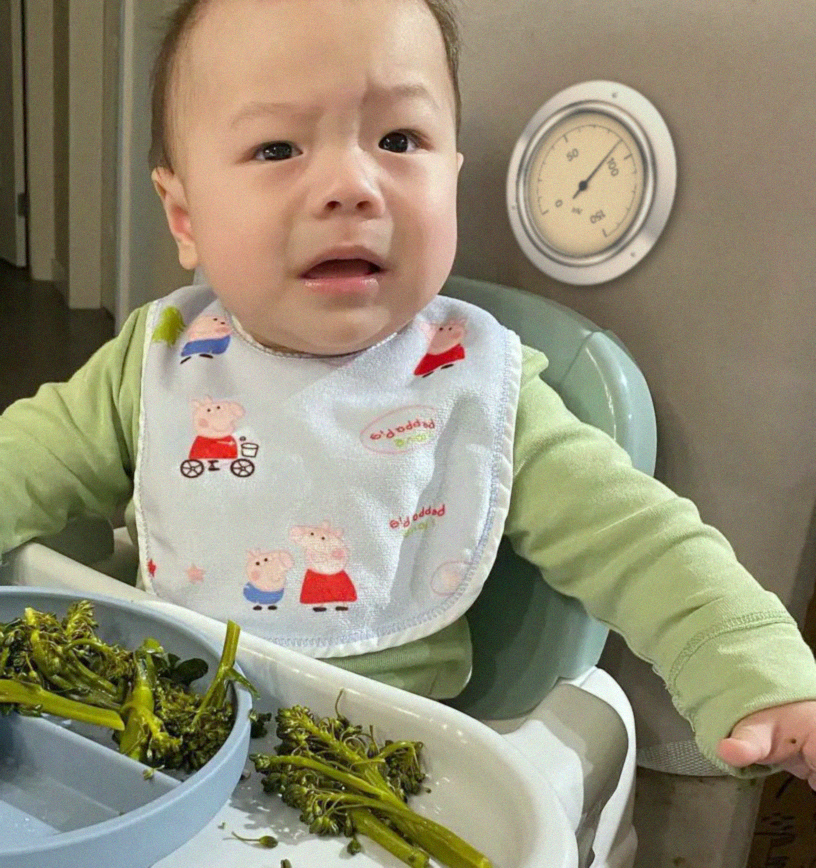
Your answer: **90** mV
